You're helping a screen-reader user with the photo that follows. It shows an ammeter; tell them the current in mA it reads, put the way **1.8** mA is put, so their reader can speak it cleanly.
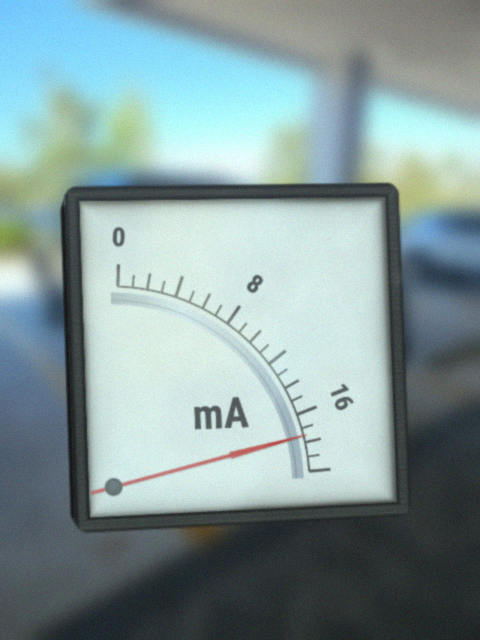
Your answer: **17.5** mA
